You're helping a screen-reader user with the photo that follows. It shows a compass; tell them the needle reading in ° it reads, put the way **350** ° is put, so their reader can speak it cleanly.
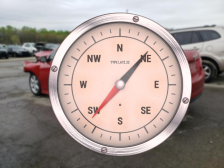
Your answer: **220** °
